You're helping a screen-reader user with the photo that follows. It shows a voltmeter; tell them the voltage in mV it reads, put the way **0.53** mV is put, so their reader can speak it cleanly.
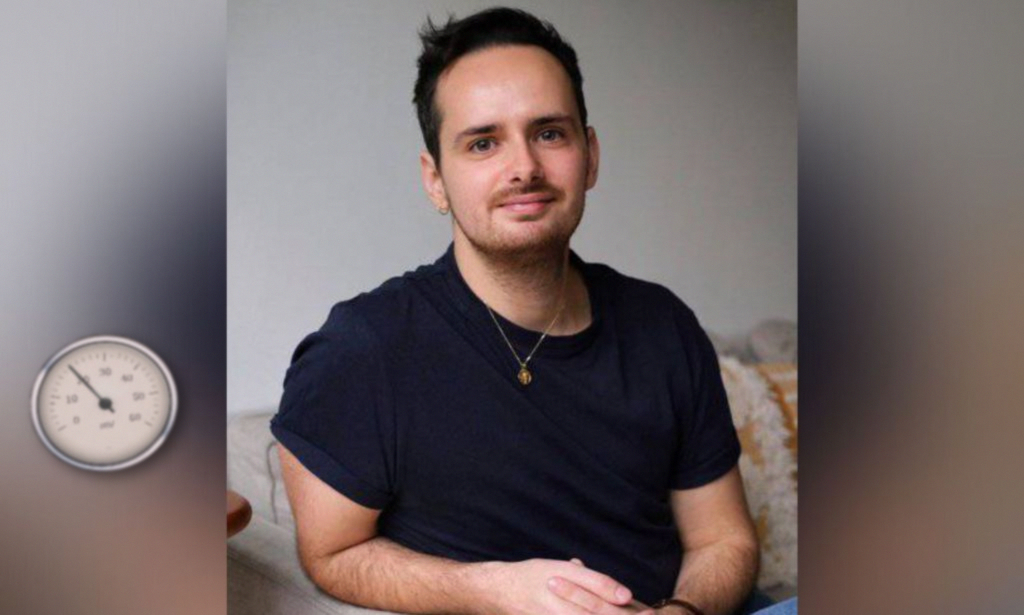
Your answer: **20** mV
